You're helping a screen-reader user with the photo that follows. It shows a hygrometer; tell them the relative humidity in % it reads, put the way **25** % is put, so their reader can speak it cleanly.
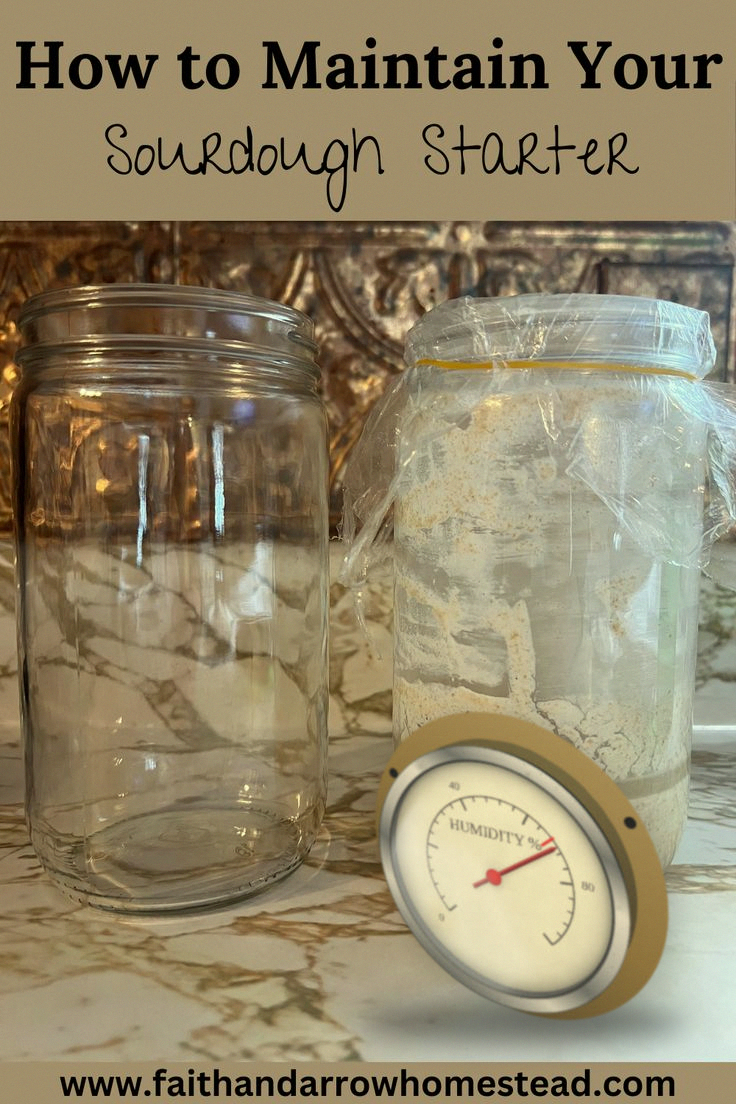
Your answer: **70** %
